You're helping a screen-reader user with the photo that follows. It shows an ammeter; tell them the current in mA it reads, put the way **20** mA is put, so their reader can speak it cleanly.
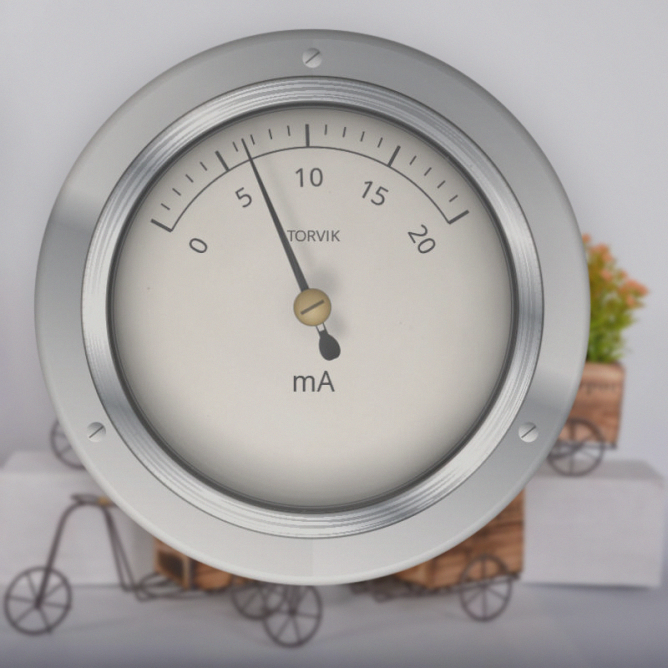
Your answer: **6.5** mA
